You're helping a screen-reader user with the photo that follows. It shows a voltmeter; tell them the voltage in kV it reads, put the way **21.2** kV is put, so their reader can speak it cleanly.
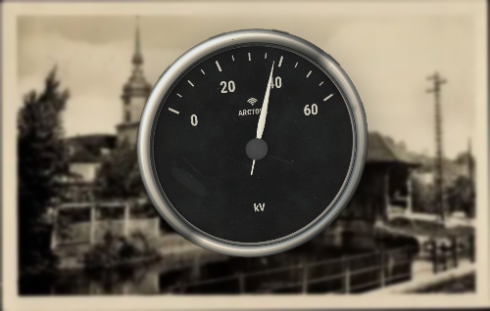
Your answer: **37.5** kV
